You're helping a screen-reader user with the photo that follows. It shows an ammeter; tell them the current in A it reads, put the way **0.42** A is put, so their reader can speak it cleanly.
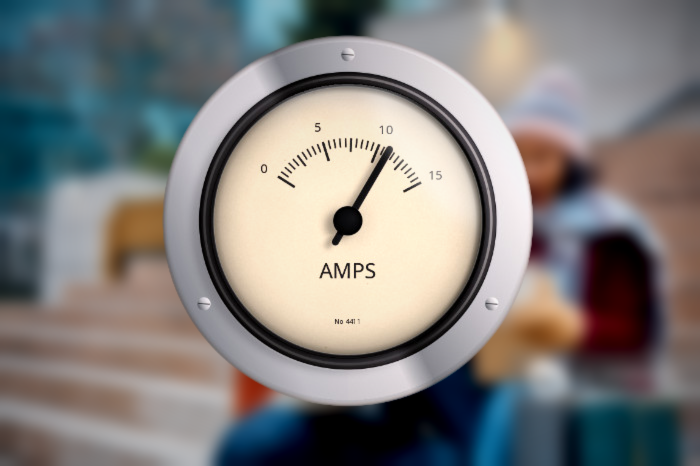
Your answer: **11** A
